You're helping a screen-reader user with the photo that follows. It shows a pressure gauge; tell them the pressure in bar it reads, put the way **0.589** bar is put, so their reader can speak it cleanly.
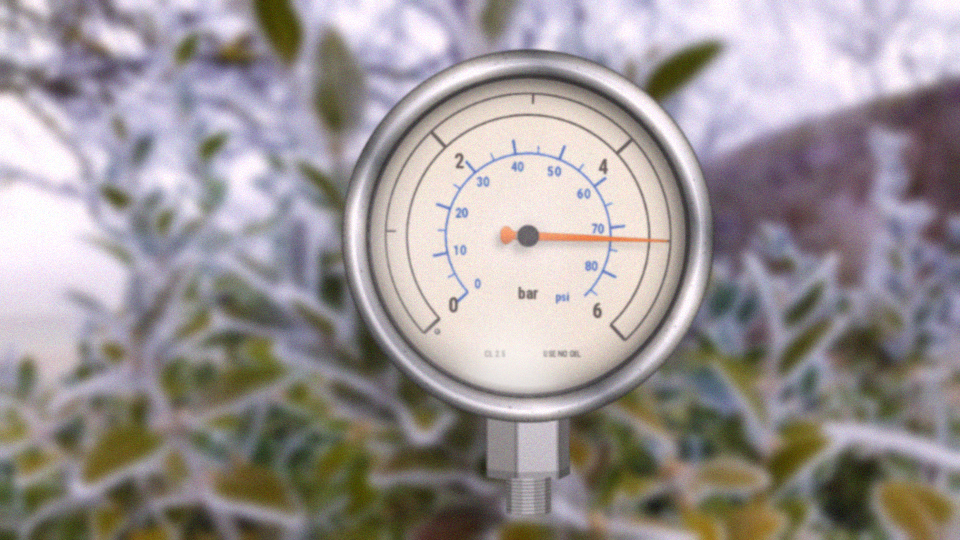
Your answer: **5** bar
